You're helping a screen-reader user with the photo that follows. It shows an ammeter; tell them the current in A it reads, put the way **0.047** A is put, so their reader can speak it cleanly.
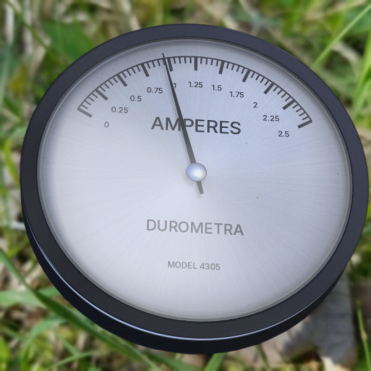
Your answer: **0.95** A
